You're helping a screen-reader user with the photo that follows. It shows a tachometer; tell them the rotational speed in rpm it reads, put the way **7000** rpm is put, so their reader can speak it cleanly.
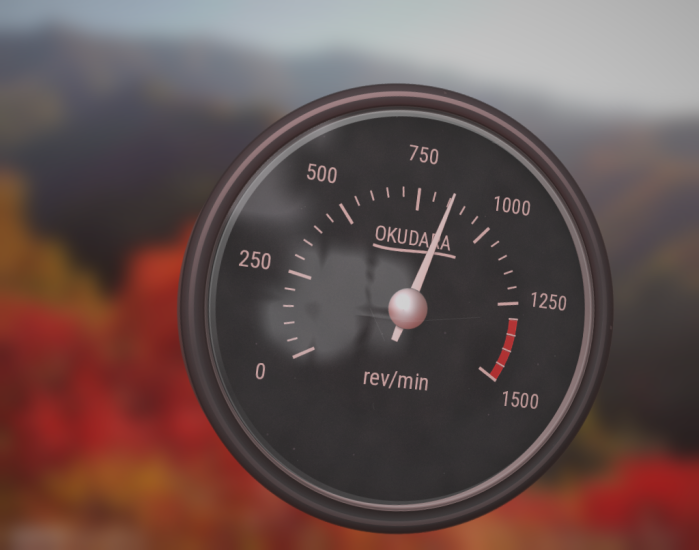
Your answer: **850** rpm
